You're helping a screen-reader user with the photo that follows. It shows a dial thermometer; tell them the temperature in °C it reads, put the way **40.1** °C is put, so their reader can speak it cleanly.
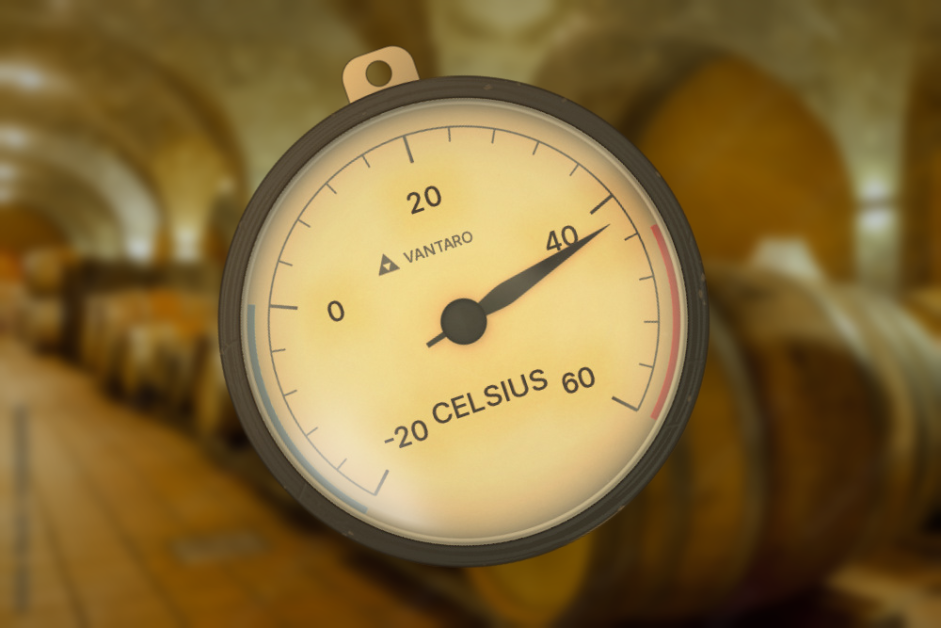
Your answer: **42** °C
